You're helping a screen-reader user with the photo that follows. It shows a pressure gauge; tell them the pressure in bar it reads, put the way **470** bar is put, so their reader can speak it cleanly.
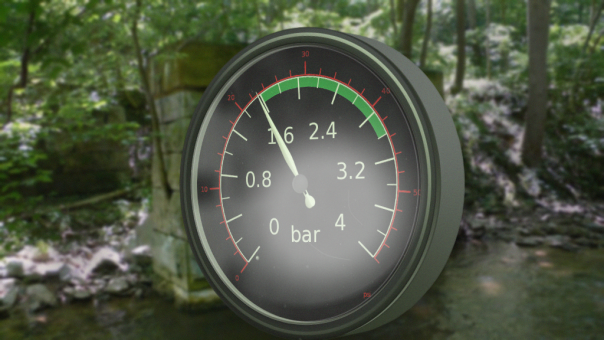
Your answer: **1.6** bar
